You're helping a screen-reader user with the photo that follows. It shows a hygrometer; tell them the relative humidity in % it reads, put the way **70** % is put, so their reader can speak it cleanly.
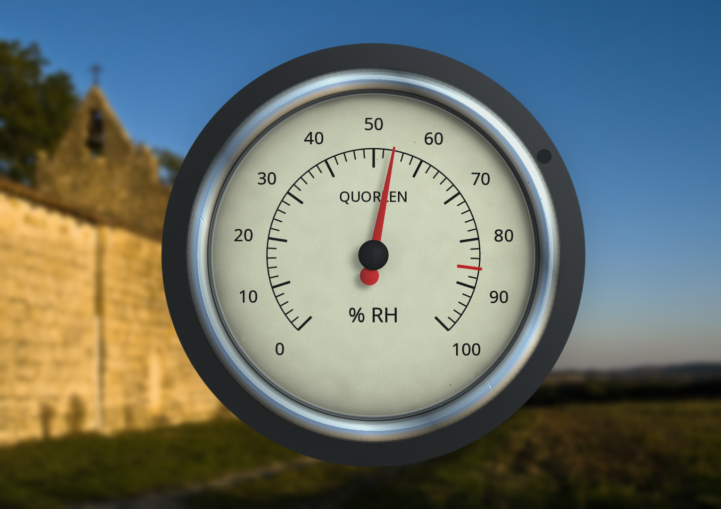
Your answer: **54** %
